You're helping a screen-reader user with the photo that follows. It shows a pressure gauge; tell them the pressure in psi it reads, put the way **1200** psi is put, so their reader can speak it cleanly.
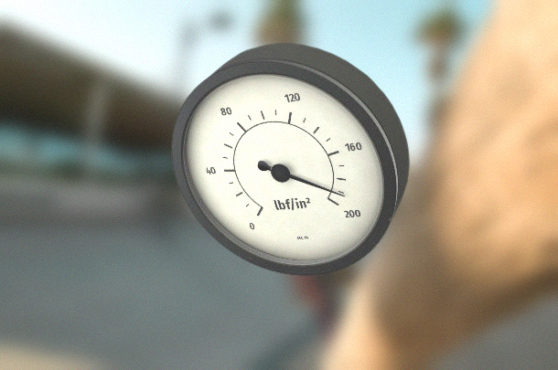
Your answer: **190** psi
